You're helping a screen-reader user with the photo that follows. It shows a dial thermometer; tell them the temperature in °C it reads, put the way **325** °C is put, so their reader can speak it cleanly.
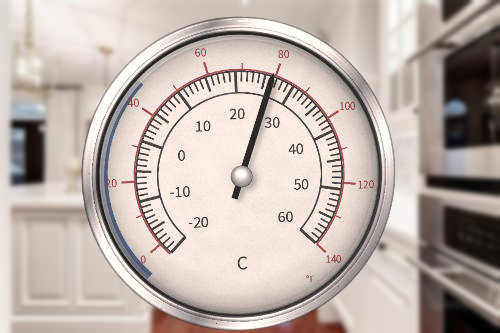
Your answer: **26** °C
